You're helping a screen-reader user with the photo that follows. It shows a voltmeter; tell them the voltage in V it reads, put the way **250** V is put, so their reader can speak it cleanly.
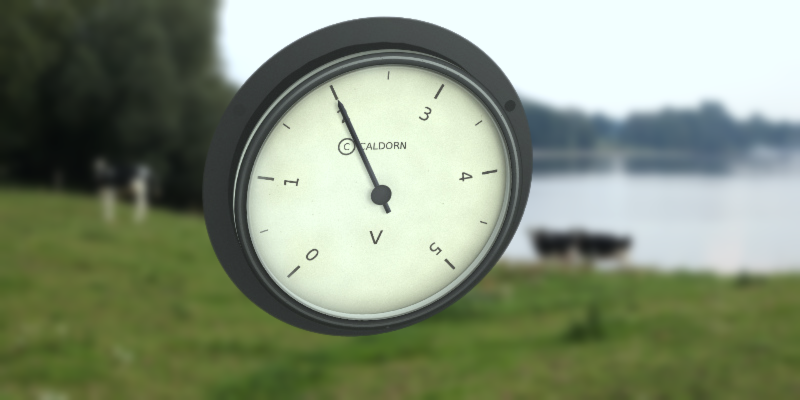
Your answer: **2** V
